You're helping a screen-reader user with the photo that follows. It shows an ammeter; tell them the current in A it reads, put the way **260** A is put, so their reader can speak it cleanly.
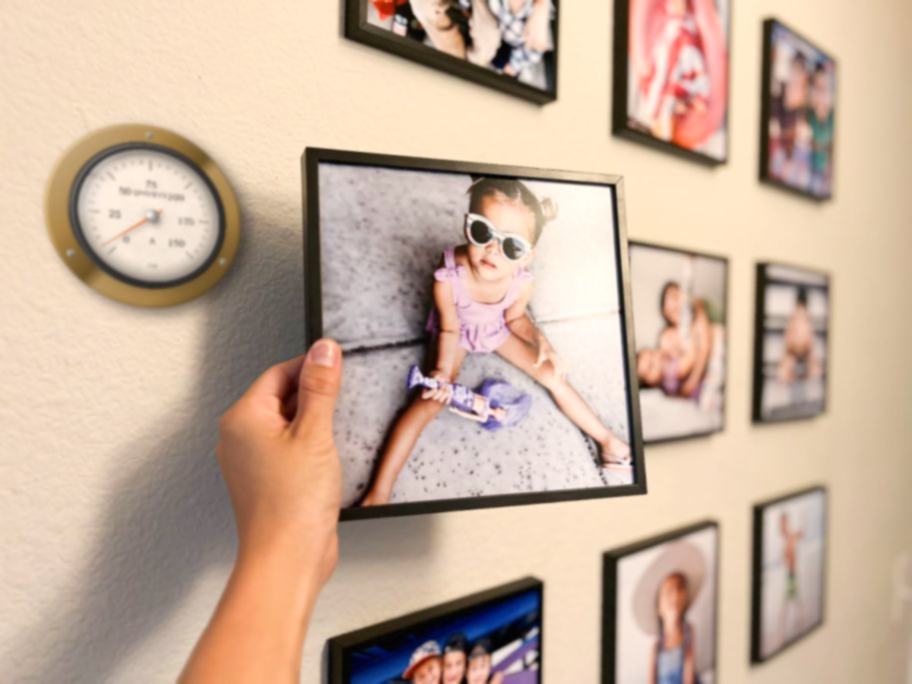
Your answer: **5** A
